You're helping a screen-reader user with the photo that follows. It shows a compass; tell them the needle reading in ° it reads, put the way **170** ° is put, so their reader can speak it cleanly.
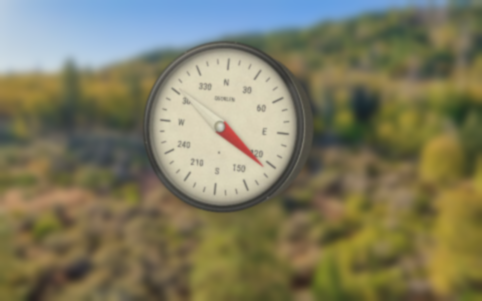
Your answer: **125** °
